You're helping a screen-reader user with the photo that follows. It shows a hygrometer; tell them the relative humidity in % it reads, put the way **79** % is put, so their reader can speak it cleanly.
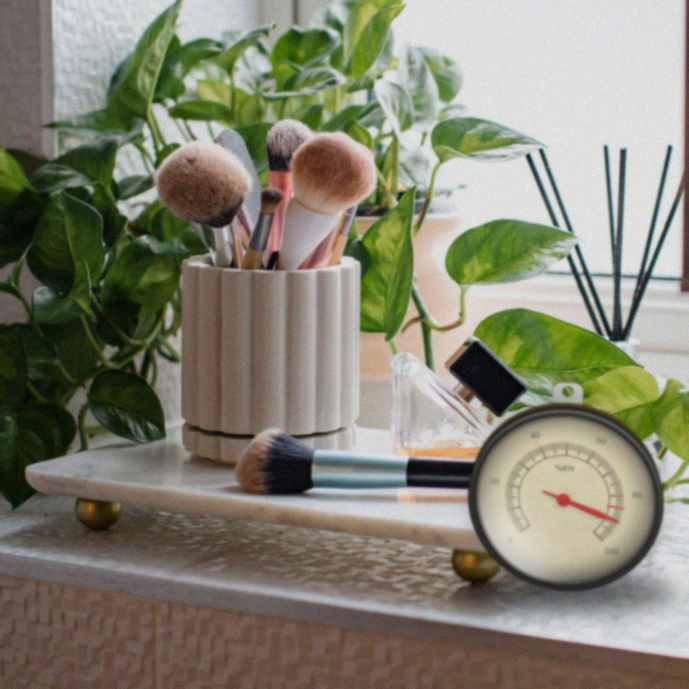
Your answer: **90** %
